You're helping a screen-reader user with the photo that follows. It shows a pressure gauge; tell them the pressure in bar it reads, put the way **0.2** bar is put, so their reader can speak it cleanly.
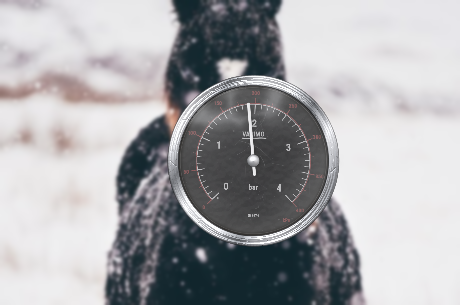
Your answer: **1.9** bar
